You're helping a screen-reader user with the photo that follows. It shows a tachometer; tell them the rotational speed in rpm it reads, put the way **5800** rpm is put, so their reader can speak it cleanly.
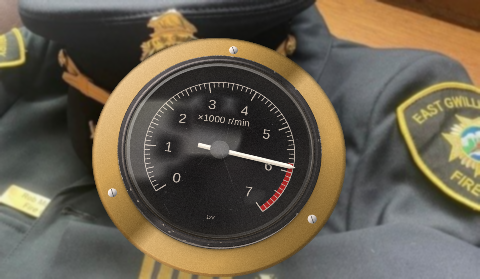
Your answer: **5900** rpm
